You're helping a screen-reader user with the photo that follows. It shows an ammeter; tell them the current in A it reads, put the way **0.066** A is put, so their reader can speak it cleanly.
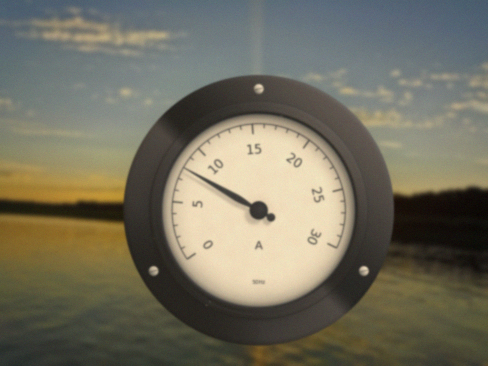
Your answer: **8** A
